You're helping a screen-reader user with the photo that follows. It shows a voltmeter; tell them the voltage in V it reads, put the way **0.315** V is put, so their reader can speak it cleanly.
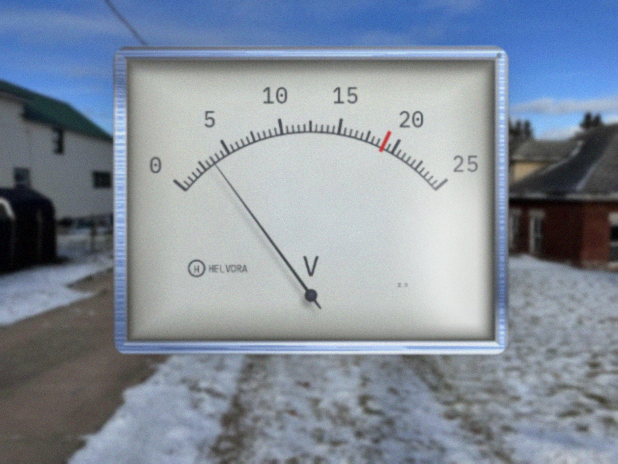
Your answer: **3.5** V
